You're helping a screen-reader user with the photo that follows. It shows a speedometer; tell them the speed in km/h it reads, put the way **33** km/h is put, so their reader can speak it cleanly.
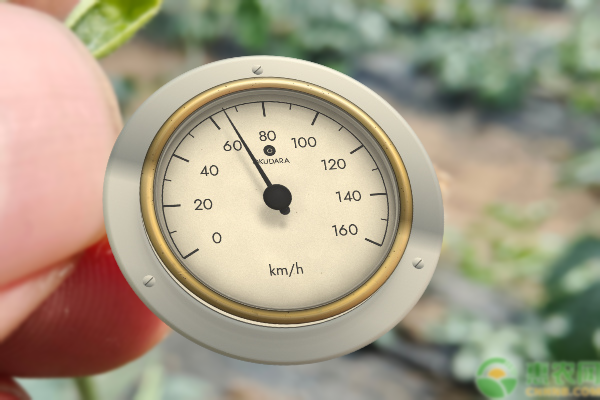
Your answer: **65** km/h
